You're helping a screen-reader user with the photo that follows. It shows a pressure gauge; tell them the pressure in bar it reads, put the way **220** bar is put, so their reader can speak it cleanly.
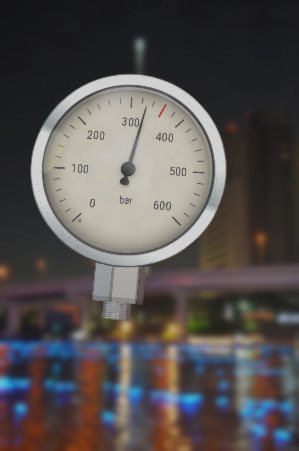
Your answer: **330** bar
